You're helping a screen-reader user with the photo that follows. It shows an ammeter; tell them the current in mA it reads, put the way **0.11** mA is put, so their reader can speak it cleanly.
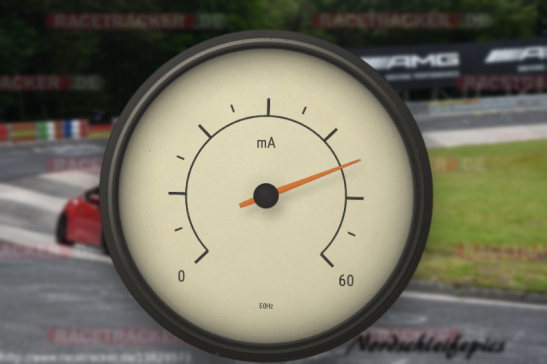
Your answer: **45** mA
